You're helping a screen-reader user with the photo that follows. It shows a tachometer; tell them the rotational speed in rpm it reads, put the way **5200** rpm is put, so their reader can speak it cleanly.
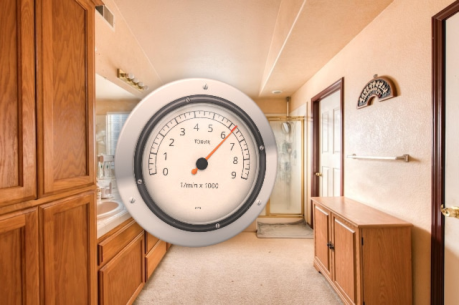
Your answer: **6250** rpm
